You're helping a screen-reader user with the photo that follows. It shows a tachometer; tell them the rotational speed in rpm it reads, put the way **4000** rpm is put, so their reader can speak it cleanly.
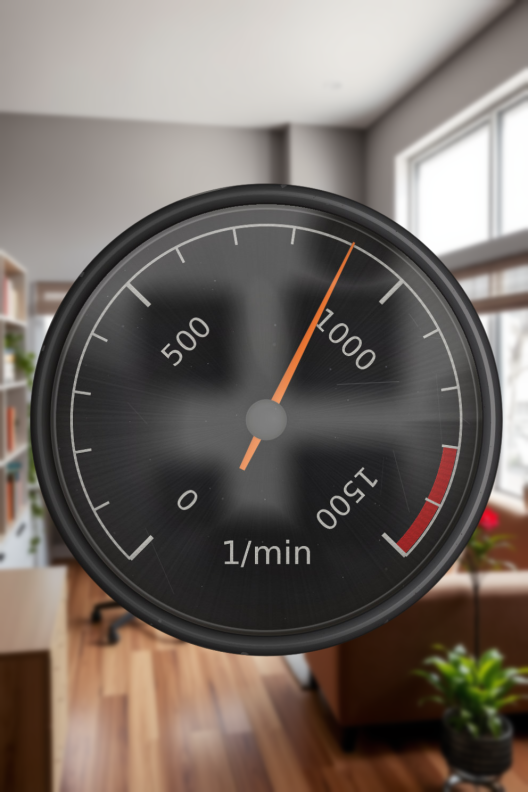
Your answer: **900** rpm
